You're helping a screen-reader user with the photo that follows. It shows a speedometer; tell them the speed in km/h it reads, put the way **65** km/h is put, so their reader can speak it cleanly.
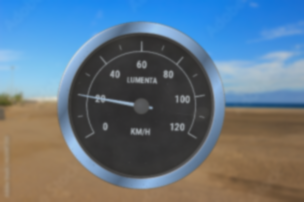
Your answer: **20** km/h
